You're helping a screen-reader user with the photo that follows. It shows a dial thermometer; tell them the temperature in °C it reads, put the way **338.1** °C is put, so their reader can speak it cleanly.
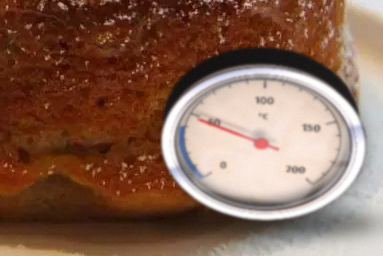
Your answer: **50** °C
